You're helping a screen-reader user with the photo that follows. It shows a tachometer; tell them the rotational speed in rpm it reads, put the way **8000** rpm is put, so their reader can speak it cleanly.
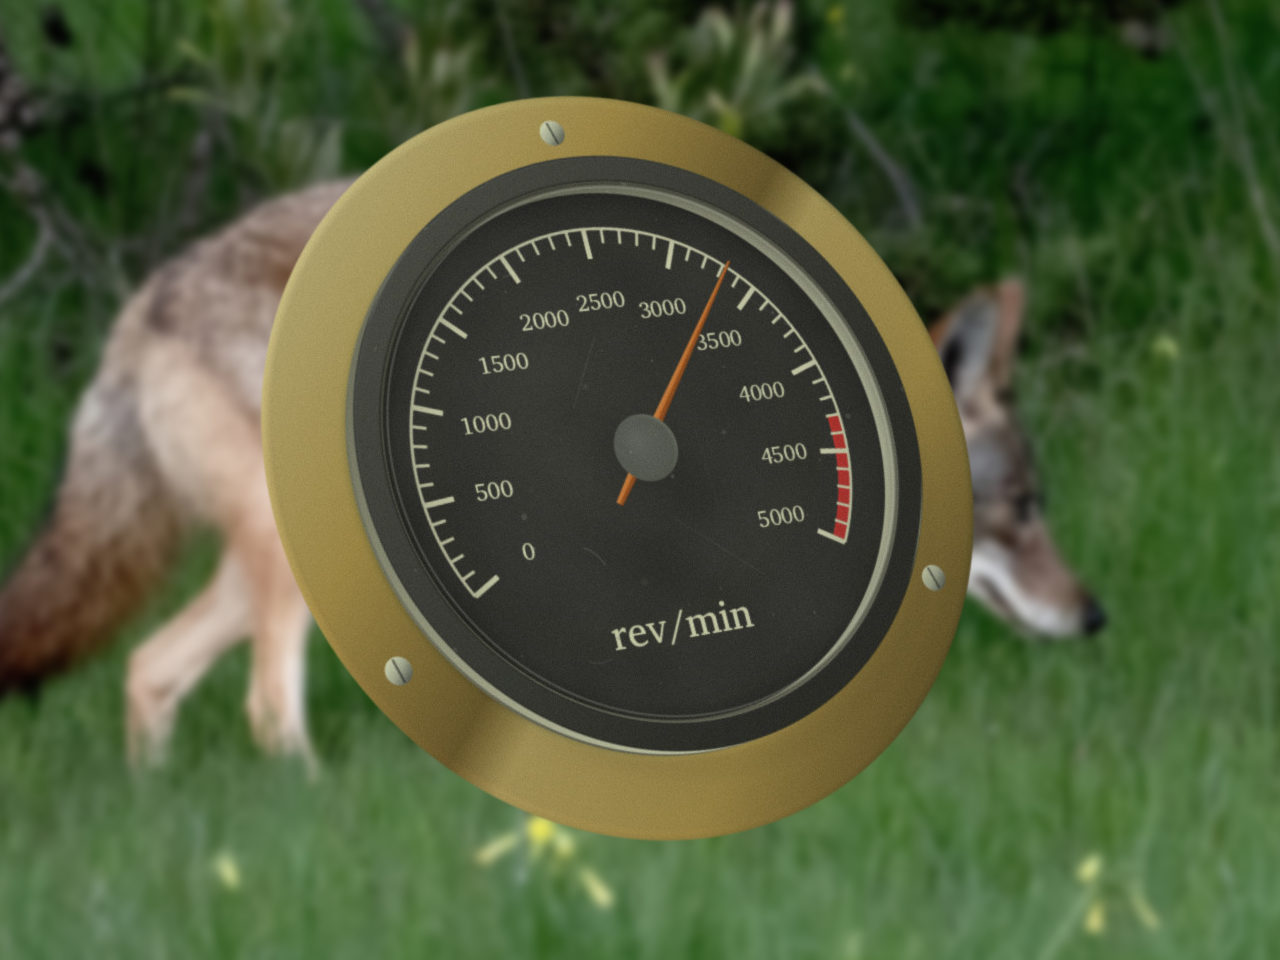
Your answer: **3300** rpm
